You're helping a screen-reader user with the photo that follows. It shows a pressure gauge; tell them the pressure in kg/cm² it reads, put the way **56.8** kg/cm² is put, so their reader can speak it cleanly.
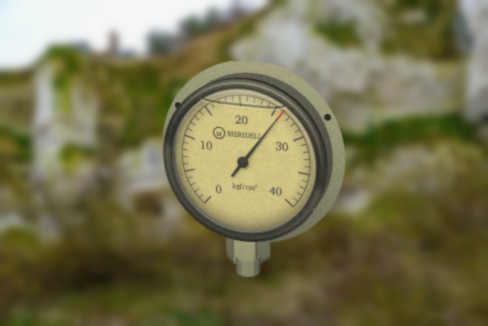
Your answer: **26** kg/cm²
